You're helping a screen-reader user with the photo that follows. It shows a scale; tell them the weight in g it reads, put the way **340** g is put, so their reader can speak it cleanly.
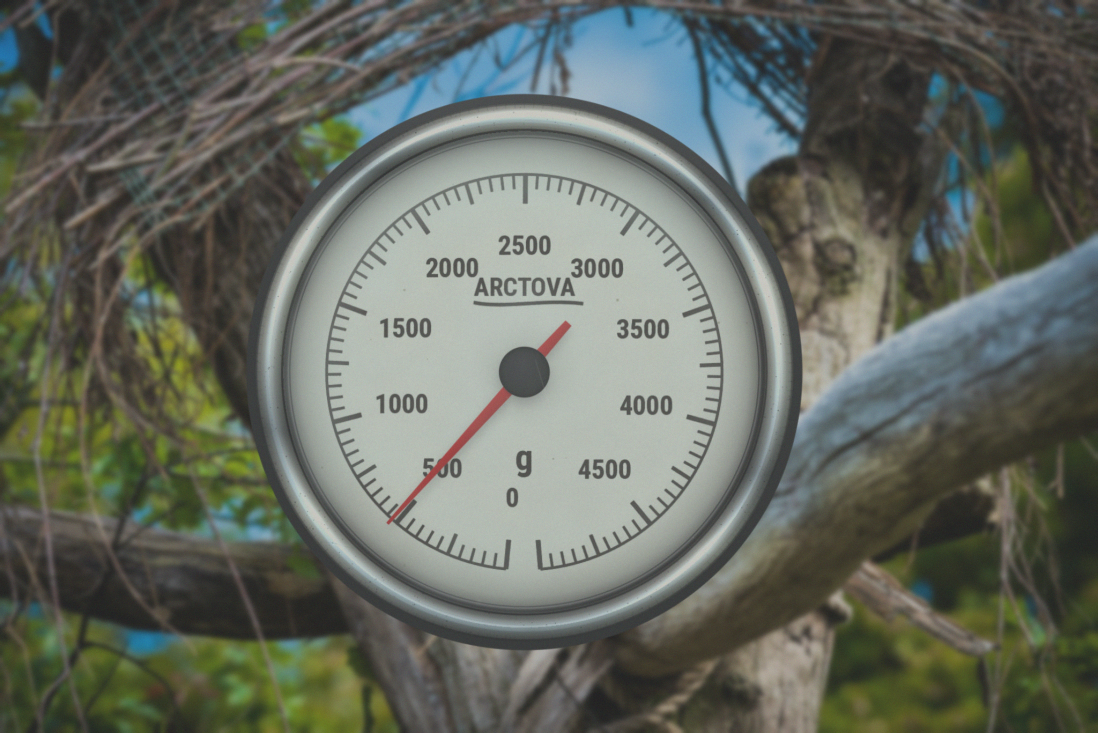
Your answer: **525** g
